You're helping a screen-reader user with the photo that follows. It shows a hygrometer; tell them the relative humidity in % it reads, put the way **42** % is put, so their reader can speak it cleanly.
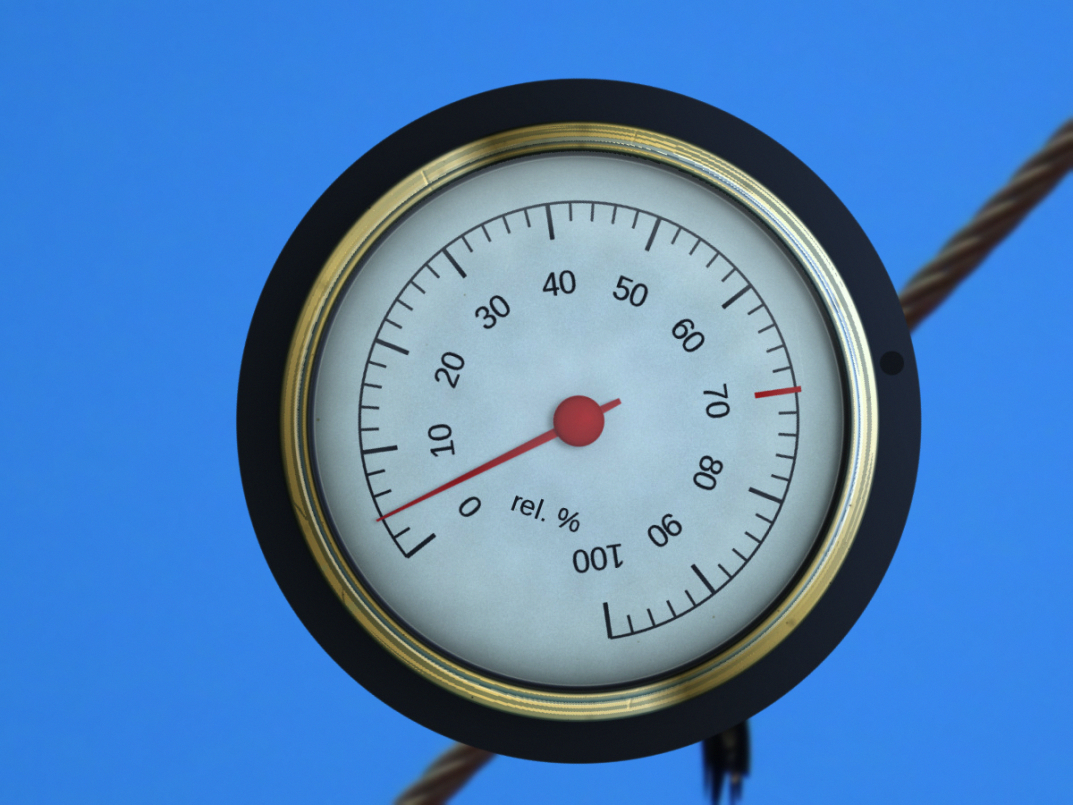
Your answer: **4** %
